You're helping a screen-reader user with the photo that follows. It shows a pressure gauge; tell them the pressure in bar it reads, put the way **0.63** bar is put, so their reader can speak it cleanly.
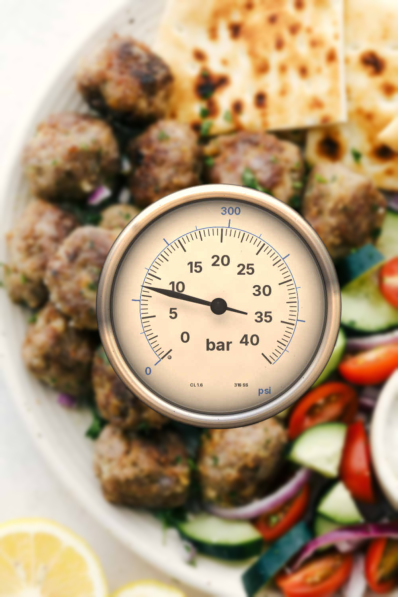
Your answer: **8.5** bar
